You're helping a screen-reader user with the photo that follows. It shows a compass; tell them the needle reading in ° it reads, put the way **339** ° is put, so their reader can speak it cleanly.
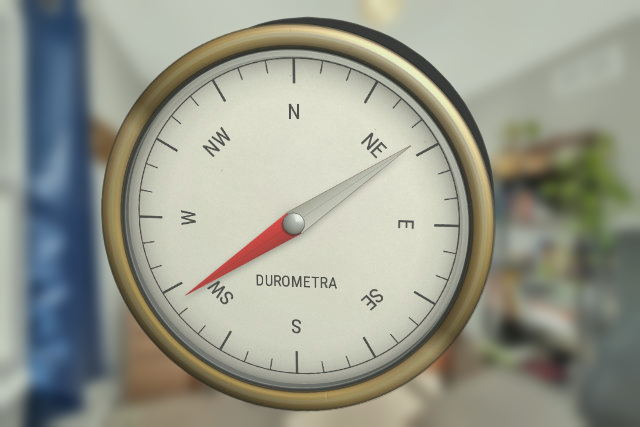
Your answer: **235** °
